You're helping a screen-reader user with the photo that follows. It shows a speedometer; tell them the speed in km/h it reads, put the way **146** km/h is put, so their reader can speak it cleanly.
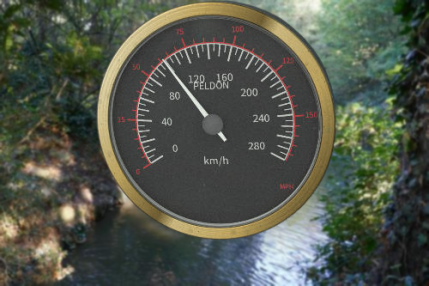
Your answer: **100** km/h
